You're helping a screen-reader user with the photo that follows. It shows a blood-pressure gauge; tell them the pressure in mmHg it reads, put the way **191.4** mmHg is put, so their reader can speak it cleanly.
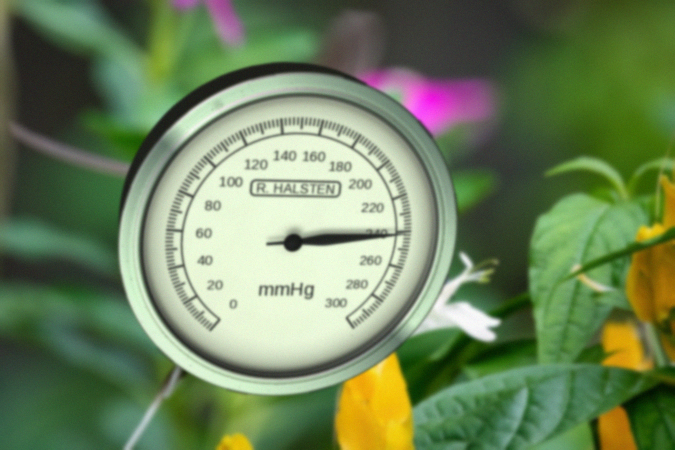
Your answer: **240** mmHg
